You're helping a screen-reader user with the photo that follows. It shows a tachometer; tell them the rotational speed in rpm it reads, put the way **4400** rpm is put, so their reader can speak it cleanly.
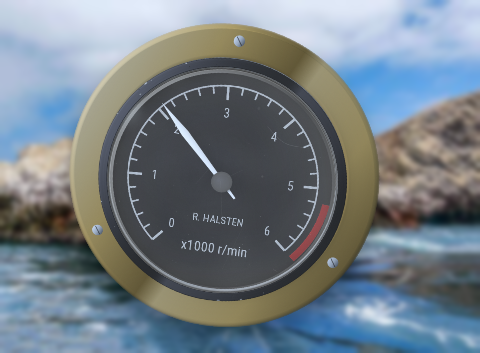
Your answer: **2100** rpm
